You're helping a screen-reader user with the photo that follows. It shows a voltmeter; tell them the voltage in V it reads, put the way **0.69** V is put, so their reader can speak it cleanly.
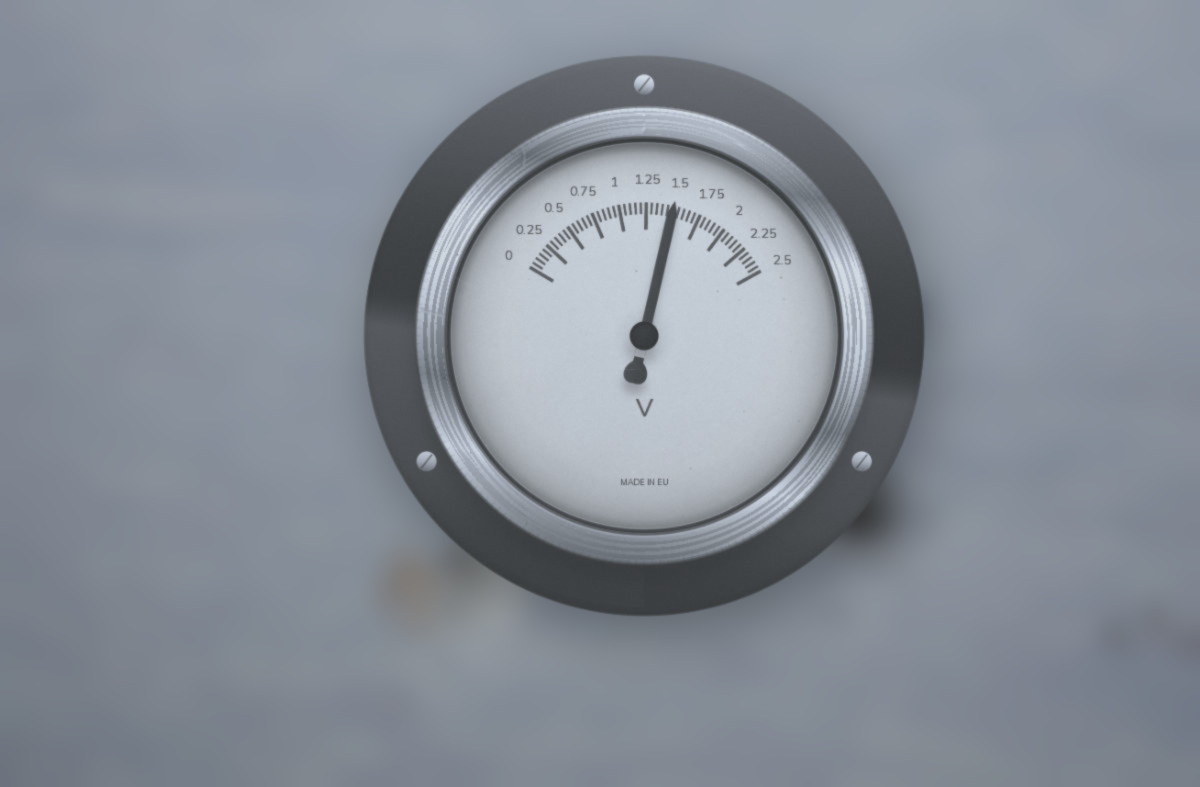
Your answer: **1.5** V
